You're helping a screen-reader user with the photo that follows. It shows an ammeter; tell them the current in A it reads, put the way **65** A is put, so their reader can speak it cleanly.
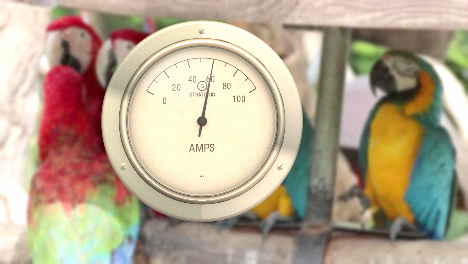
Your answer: **60** A
